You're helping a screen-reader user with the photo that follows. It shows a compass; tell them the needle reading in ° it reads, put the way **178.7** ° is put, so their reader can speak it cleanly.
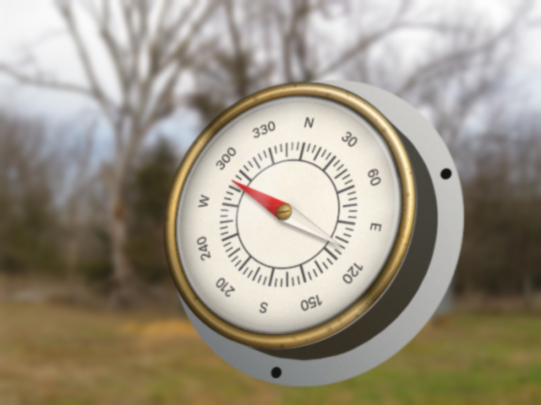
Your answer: **290** °
